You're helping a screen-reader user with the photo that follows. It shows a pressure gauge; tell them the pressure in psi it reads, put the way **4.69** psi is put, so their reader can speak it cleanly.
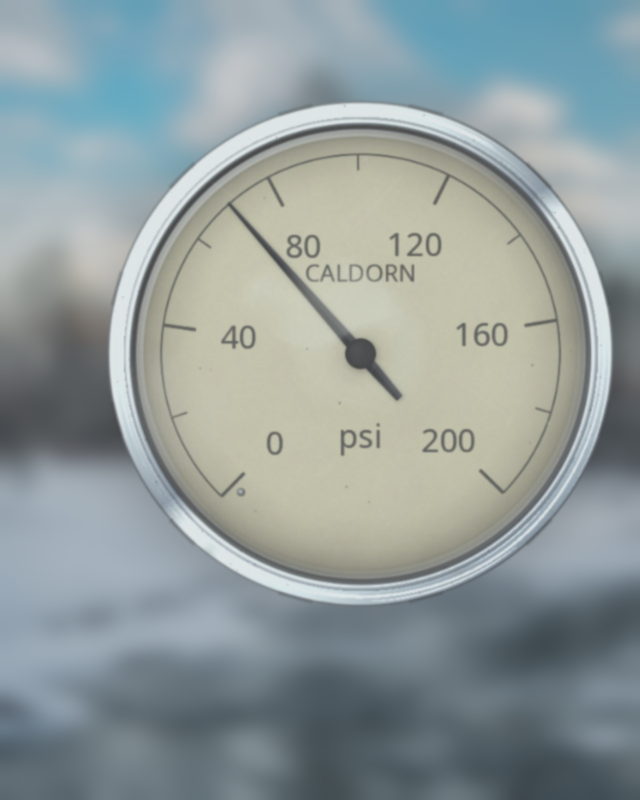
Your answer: **70** psi
